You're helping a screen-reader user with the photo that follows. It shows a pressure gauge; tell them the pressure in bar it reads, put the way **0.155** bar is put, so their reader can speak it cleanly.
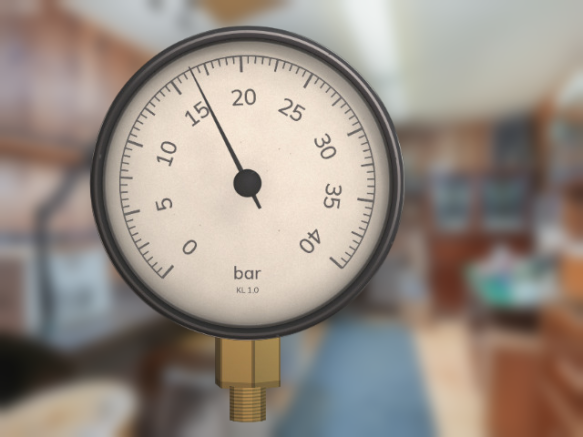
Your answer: **16.5** bar
